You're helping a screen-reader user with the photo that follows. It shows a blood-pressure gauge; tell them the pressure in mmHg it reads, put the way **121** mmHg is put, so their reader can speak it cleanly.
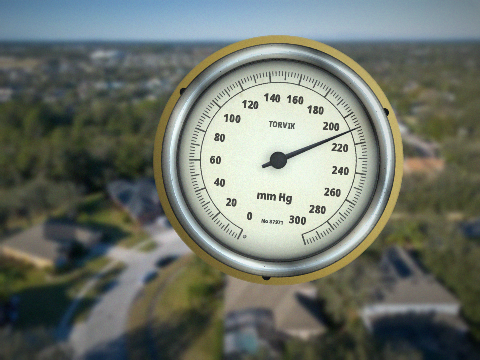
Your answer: **210** mmHg
